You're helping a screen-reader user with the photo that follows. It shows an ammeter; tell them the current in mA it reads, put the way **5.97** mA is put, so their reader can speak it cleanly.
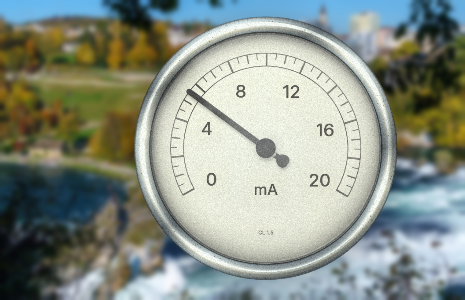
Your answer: **5.5** mA
